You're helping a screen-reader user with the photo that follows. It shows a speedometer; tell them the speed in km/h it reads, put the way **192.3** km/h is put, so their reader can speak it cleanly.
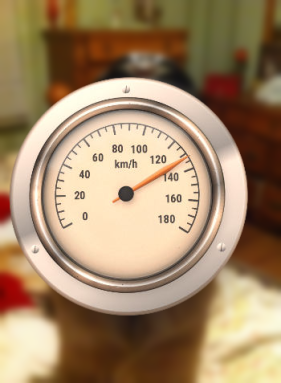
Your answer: **132.5** km/h
